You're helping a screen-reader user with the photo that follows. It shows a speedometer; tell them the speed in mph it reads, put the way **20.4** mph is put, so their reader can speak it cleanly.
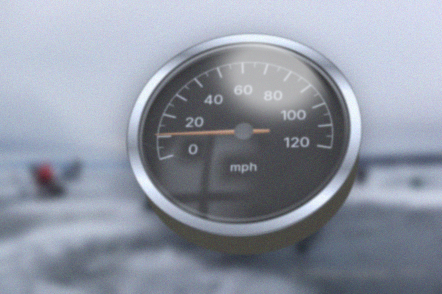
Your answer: **10** mph
